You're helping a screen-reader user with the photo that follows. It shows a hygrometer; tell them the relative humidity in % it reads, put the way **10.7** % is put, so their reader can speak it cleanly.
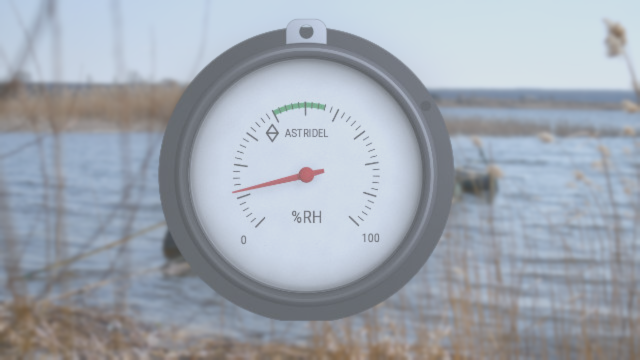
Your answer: **12** %
